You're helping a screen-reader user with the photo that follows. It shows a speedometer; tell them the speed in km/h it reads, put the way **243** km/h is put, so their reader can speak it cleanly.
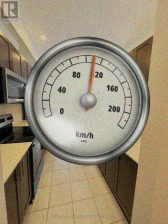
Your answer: **110** km/h
